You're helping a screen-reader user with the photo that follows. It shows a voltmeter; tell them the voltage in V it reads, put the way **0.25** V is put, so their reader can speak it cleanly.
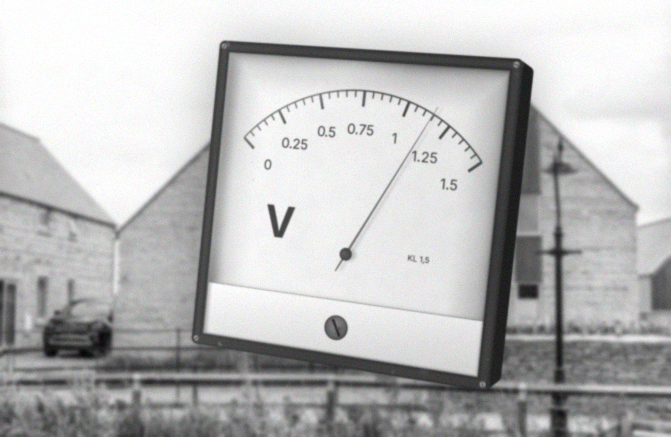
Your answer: **1.15** V
